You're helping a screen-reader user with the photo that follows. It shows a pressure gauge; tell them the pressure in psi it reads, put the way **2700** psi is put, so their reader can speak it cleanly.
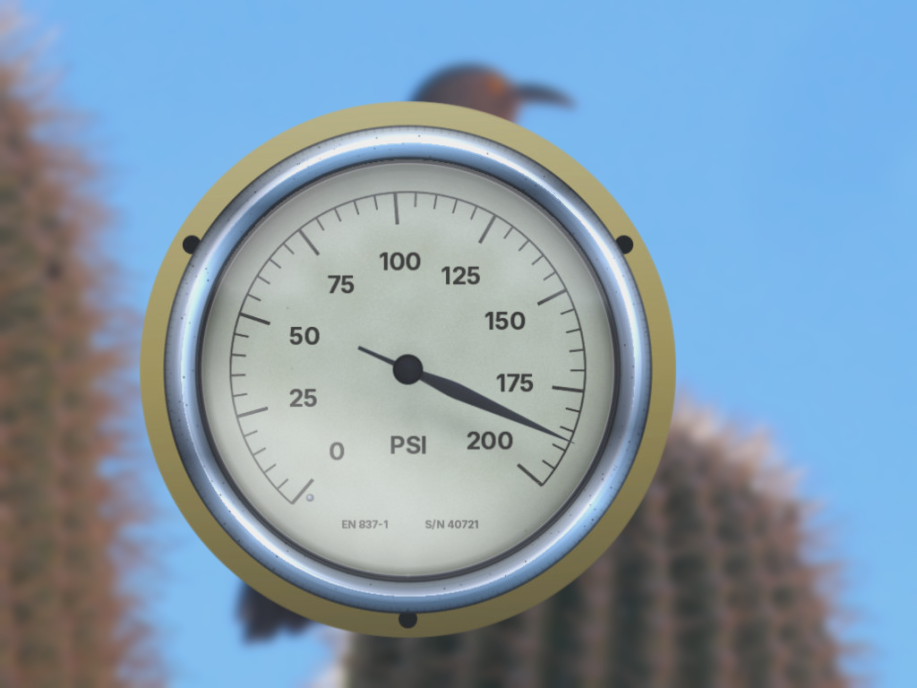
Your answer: **187.5** psi
